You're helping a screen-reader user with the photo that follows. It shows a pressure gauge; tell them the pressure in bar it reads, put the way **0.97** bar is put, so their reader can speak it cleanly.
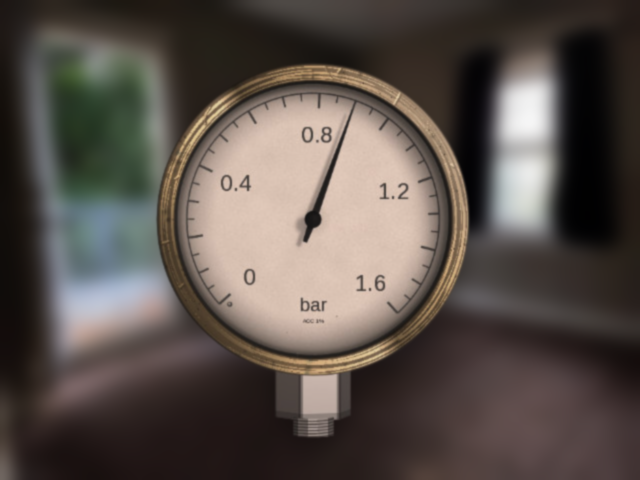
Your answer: **0.9** bar
